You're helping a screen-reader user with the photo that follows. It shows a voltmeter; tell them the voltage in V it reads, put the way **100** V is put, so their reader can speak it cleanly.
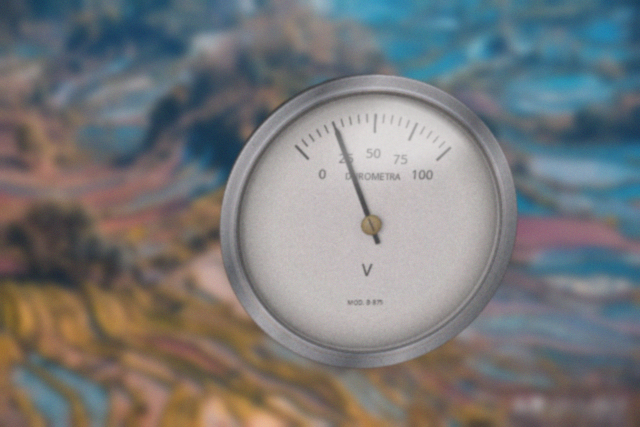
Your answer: **25** V
